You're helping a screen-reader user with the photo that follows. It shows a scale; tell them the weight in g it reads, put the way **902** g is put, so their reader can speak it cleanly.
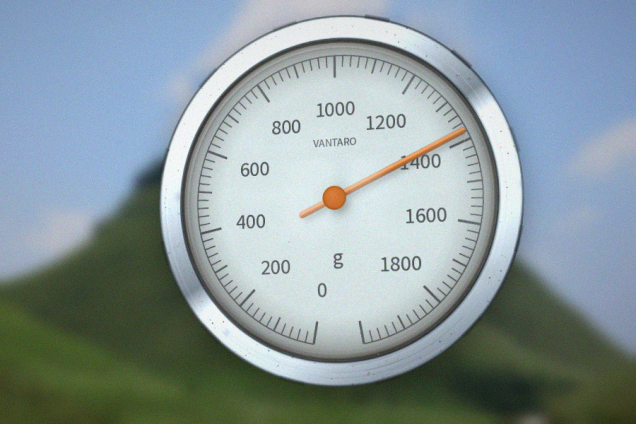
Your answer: **1380** g
